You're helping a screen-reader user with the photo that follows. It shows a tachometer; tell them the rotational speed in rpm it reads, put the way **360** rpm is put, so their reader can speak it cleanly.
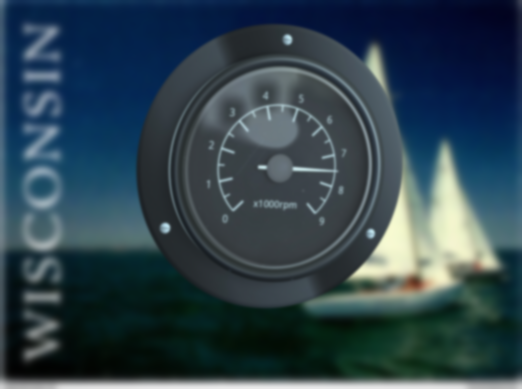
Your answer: **7500** rpm
